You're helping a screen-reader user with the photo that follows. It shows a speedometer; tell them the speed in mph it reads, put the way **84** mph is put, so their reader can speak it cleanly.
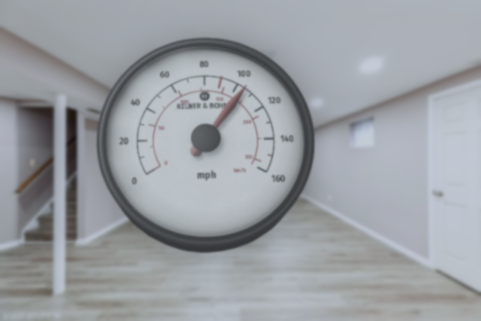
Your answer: **105** mph
